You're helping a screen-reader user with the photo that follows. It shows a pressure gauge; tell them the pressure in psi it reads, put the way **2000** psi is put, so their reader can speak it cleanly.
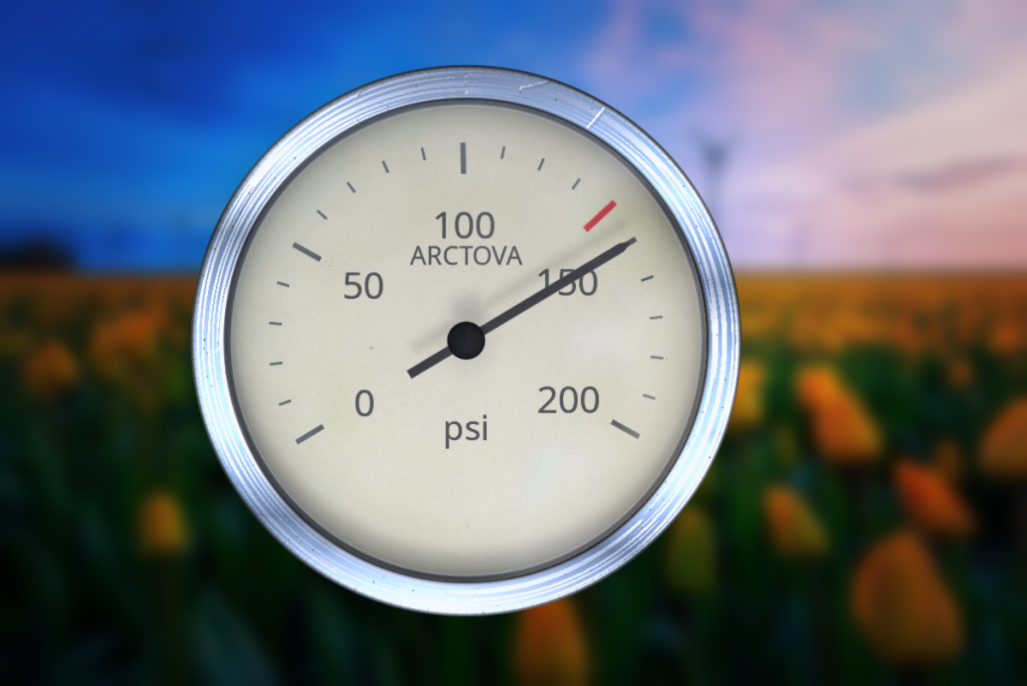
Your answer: **150** psi
